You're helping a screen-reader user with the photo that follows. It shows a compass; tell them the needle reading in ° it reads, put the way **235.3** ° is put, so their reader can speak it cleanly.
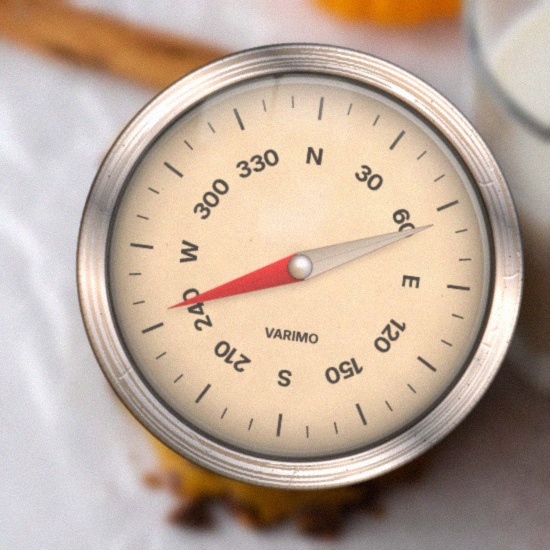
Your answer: **245** °
